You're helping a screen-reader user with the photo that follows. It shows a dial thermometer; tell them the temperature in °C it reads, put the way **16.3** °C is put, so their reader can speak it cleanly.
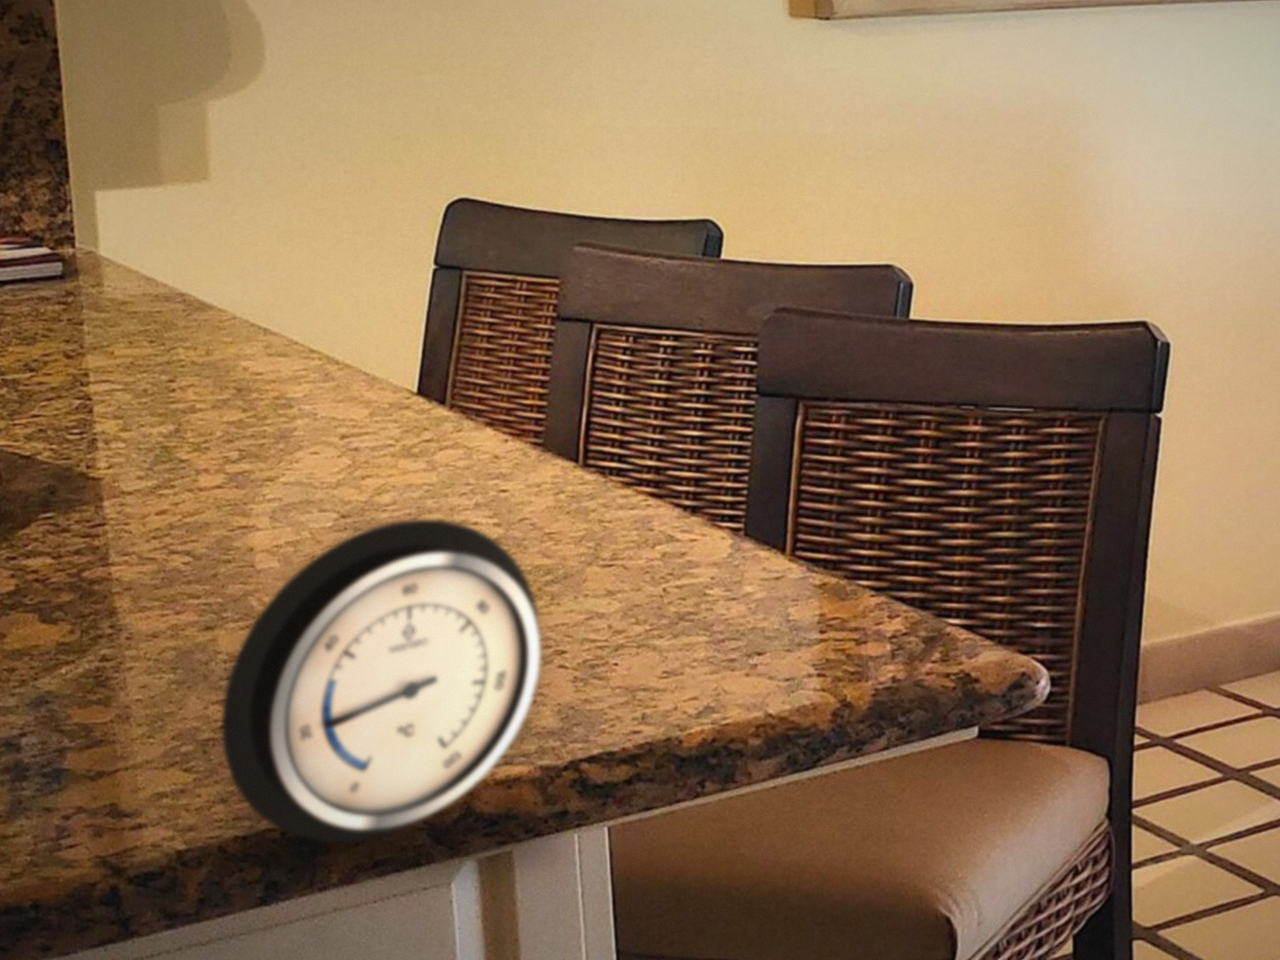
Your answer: **20** °C
